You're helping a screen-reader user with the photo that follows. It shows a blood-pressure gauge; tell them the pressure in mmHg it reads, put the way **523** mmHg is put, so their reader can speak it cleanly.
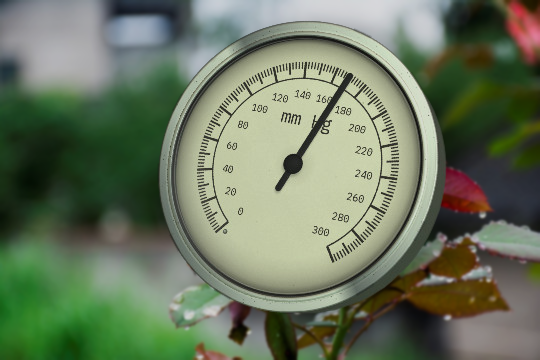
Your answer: **170** mmHg
